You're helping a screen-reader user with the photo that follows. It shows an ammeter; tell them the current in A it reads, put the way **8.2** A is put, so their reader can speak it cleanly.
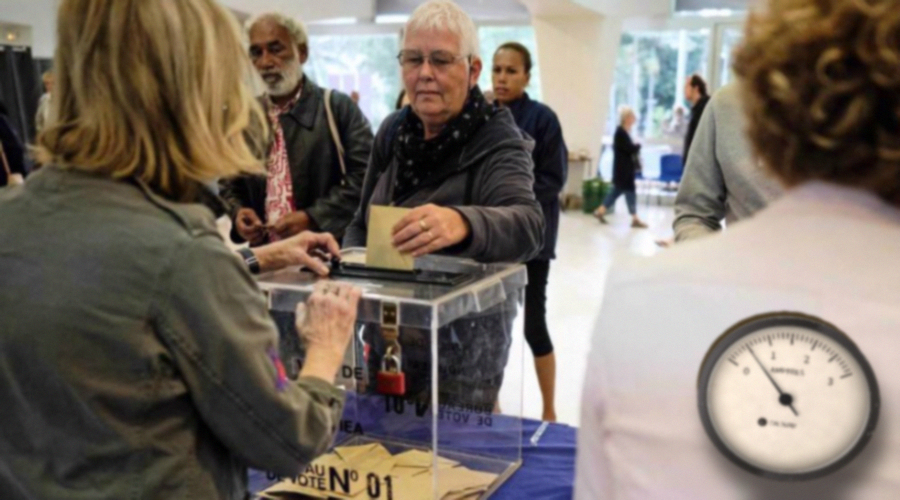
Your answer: **0.5** A
